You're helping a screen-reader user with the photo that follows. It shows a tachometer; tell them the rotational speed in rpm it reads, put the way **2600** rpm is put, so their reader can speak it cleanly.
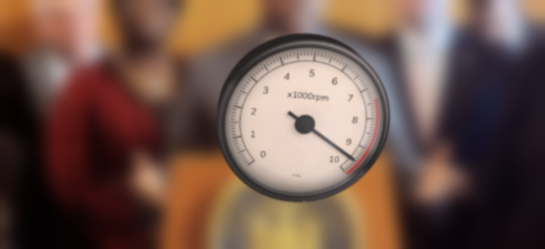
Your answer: **9500** rpm
